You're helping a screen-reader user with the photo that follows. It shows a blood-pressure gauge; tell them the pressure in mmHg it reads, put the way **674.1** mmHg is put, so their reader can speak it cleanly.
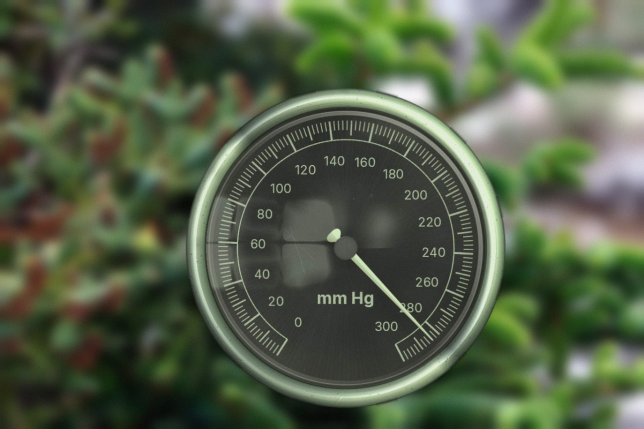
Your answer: **284** mmHg
